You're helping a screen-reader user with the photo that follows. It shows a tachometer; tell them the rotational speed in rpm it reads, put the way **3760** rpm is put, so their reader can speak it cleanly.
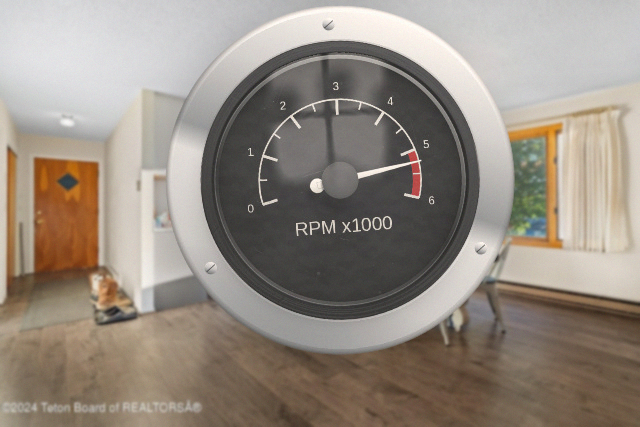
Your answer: **5250** rpm
